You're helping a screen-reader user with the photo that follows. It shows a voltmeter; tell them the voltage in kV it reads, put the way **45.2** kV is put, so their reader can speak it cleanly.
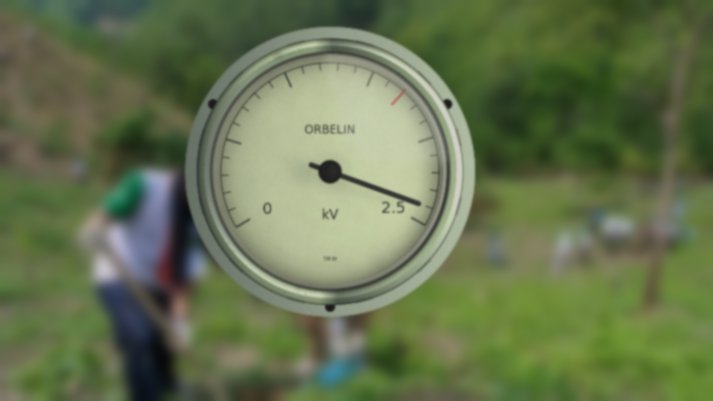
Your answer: **2.4** kV
